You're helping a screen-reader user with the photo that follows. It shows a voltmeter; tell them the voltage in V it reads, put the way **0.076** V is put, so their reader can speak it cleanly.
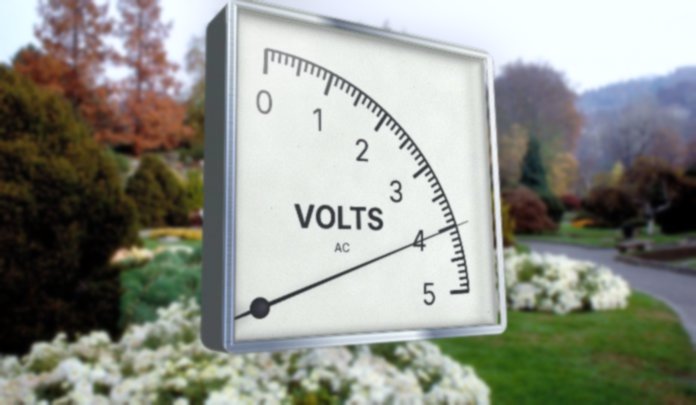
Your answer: **4** V
